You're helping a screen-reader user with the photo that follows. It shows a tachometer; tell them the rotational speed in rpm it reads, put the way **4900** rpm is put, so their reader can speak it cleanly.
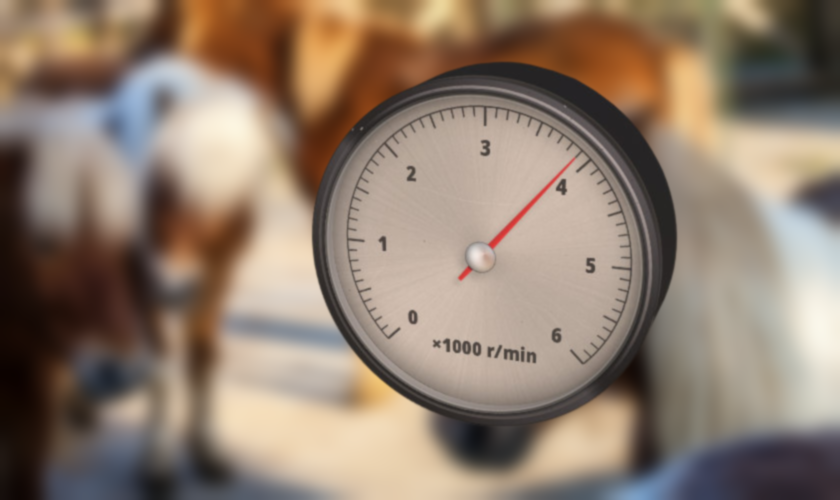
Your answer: **3900** rpm
